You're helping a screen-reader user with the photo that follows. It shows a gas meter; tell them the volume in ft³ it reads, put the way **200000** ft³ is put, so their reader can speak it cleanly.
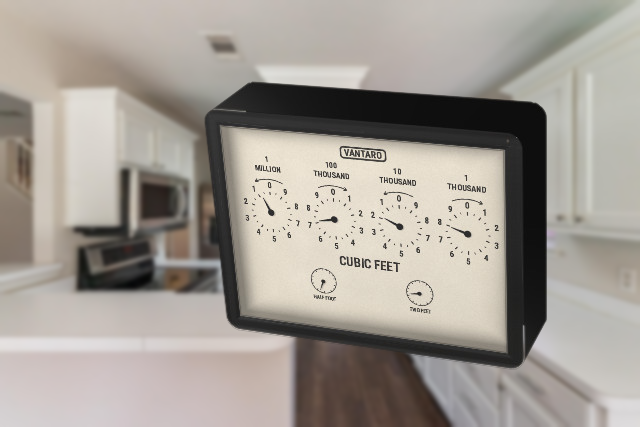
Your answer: **71800** ft³
